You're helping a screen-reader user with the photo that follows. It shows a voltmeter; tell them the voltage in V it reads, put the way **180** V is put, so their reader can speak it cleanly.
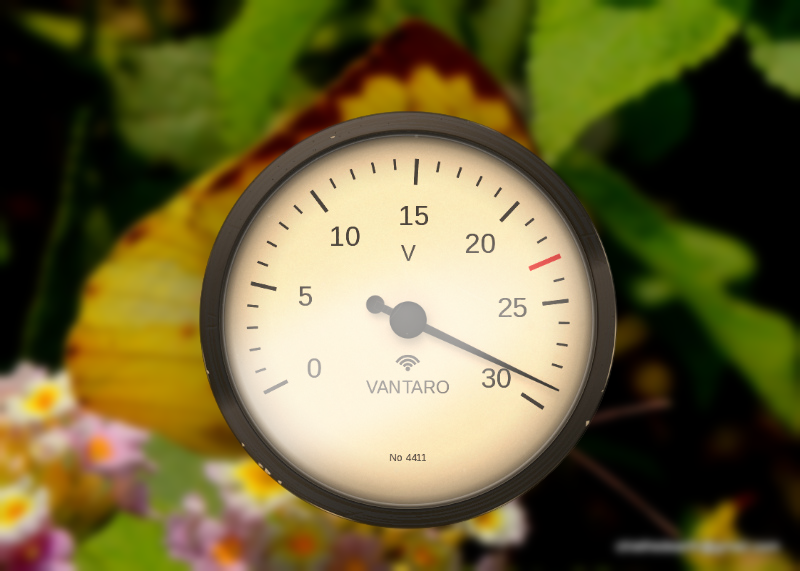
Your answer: **29** V
